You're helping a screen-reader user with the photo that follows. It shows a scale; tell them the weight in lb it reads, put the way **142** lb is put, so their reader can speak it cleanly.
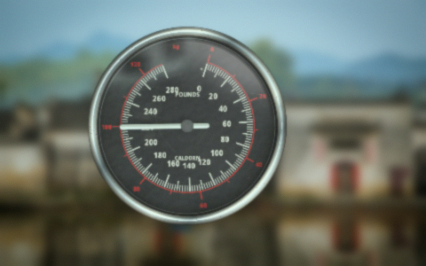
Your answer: **220** lb
